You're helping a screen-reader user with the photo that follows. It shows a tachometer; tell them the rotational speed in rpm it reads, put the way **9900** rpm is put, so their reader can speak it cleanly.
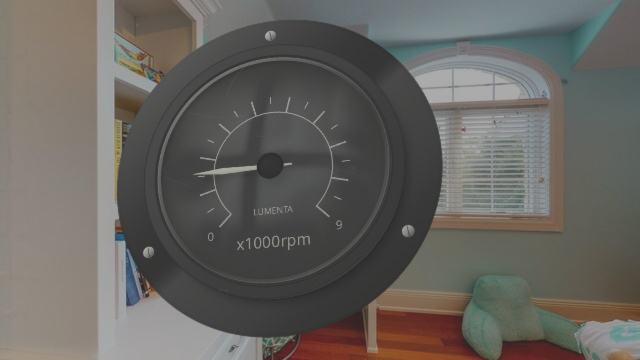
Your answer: **1500** rpm
